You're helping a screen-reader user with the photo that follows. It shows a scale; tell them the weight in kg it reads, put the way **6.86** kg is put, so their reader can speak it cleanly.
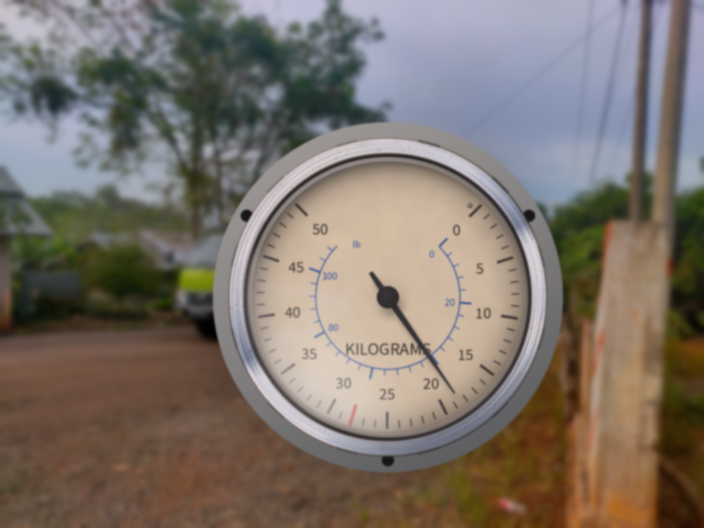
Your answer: **18.5** kg
